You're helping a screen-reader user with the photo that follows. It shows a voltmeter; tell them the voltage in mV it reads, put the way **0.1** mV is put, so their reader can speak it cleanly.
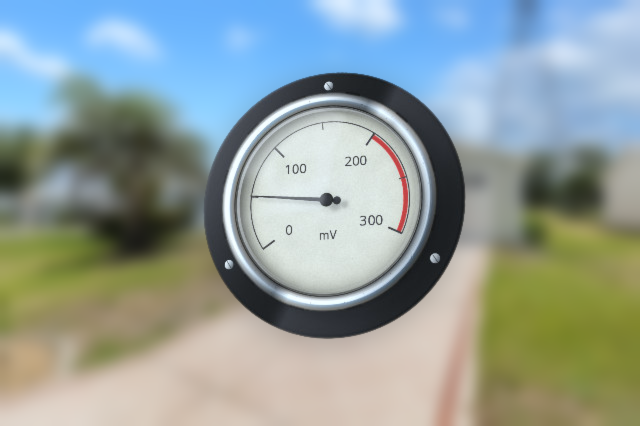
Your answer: **50** mV
